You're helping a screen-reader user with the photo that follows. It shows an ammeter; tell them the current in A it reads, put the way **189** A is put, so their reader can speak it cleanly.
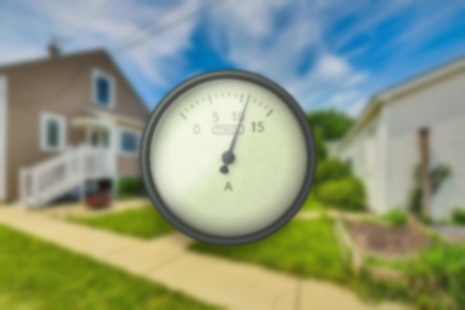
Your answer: **11** A
